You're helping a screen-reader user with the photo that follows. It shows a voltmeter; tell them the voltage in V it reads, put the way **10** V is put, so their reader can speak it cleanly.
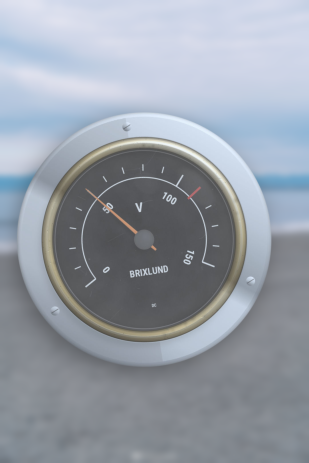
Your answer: **50** V
